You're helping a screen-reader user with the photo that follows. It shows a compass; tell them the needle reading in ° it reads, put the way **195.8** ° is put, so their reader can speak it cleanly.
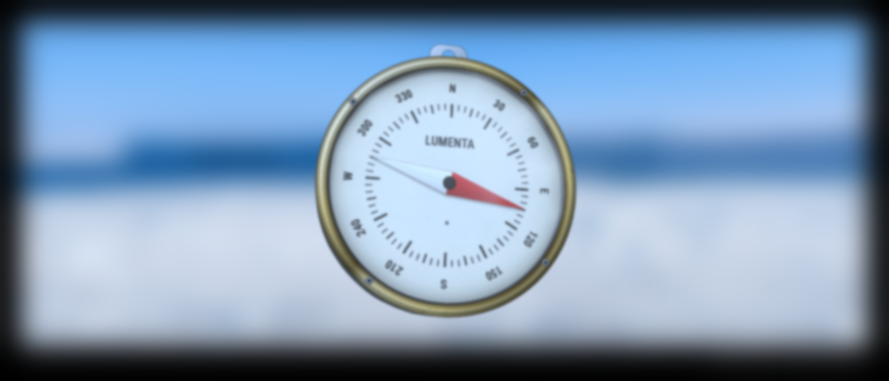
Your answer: **105** °
